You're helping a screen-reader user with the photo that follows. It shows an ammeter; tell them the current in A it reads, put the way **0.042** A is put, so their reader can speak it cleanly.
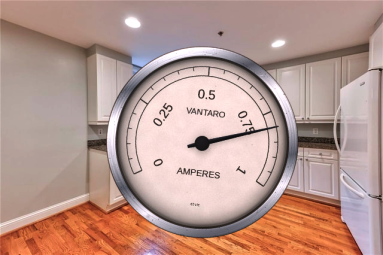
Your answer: **0.8** A
